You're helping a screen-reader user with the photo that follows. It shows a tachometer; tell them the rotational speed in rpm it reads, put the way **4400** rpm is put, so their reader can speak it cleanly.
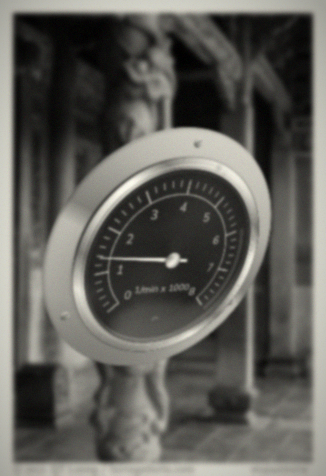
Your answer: **1400** rpm
